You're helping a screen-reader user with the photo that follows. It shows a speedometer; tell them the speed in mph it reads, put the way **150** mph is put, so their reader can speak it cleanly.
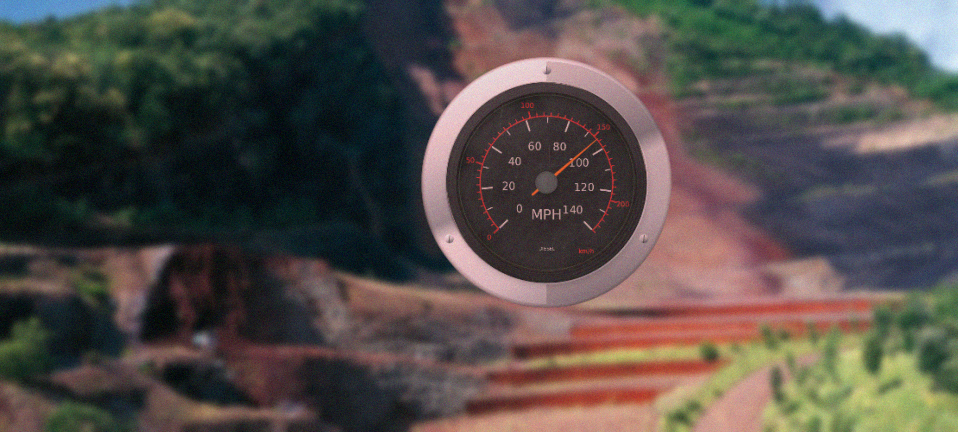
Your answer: **95** mph
